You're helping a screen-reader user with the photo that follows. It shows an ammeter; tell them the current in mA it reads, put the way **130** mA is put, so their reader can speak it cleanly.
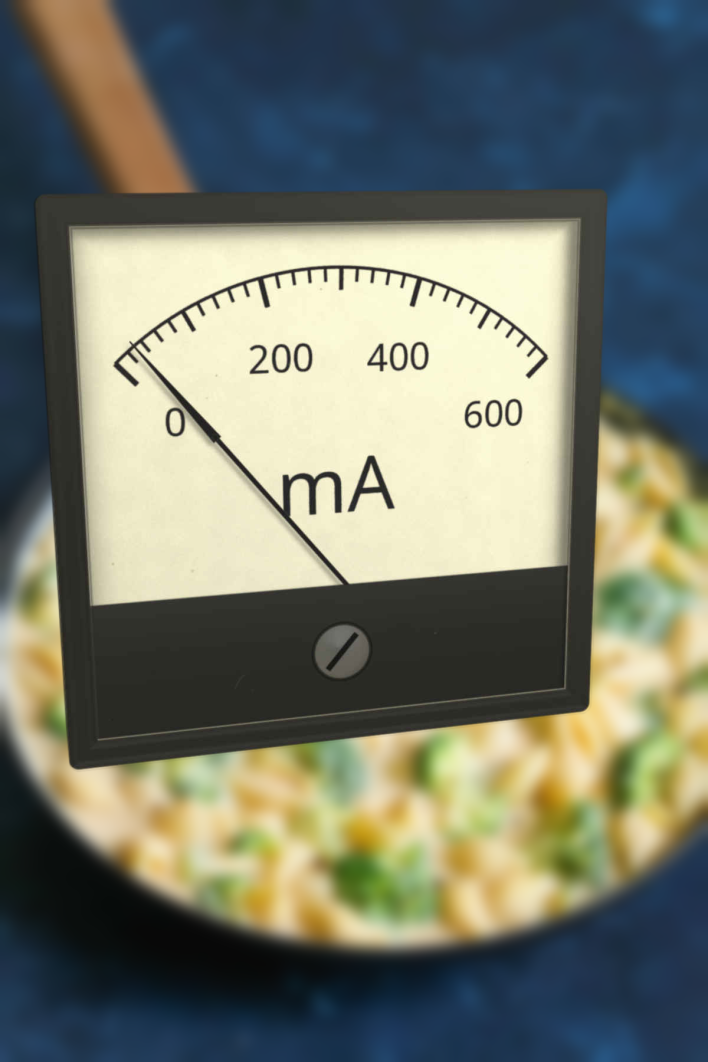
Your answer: **30** mA
